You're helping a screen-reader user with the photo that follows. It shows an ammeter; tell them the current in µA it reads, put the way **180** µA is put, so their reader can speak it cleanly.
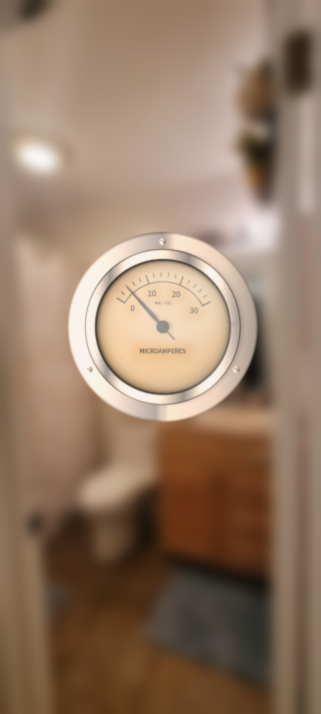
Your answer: **4** µA
